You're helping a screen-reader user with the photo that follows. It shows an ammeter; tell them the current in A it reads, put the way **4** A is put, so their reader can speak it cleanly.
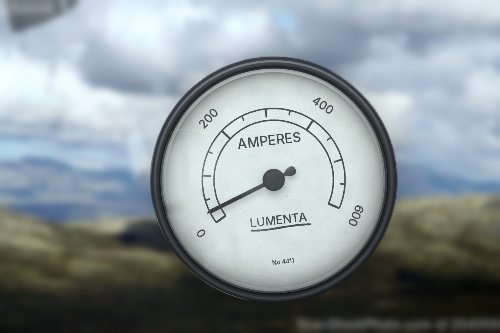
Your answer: **25** A
